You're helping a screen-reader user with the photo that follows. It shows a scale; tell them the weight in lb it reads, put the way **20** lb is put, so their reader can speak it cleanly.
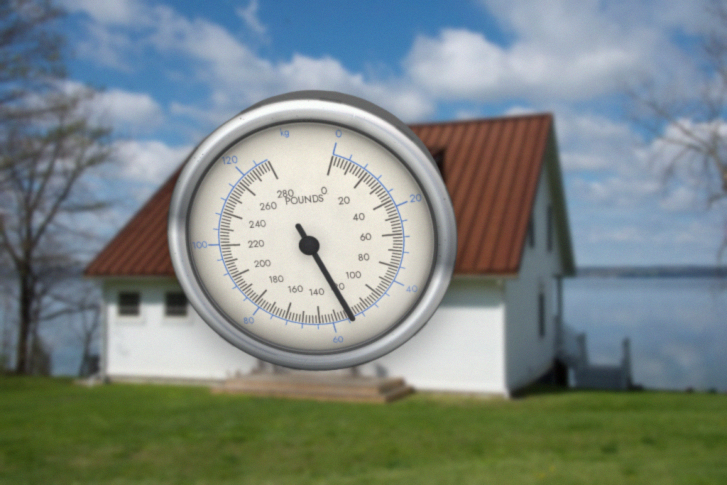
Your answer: **120** lb
